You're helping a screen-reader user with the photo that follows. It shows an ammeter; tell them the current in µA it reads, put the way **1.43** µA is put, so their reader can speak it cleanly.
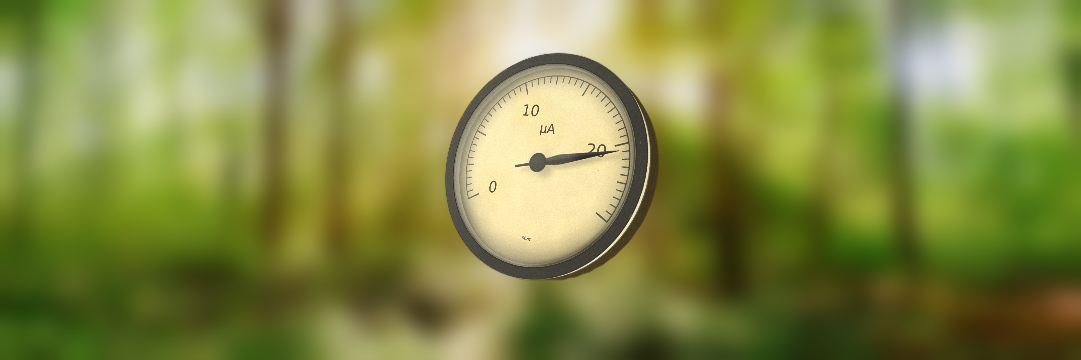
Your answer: **20.5** µA
